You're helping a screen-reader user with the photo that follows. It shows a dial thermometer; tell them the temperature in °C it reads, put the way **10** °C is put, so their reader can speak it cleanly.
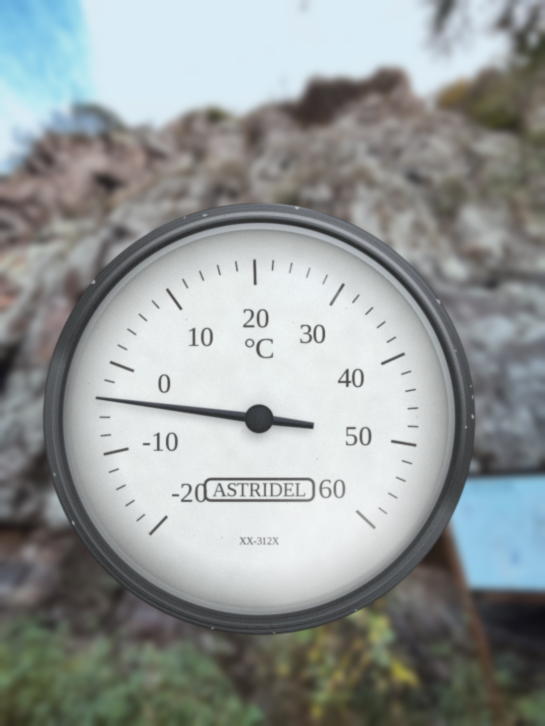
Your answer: **-4** °C
